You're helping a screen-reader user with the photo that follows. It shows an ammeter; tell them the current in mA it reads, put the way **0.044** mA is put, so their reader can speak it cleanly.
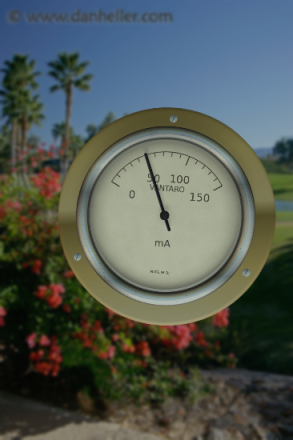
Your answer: **50** mA
